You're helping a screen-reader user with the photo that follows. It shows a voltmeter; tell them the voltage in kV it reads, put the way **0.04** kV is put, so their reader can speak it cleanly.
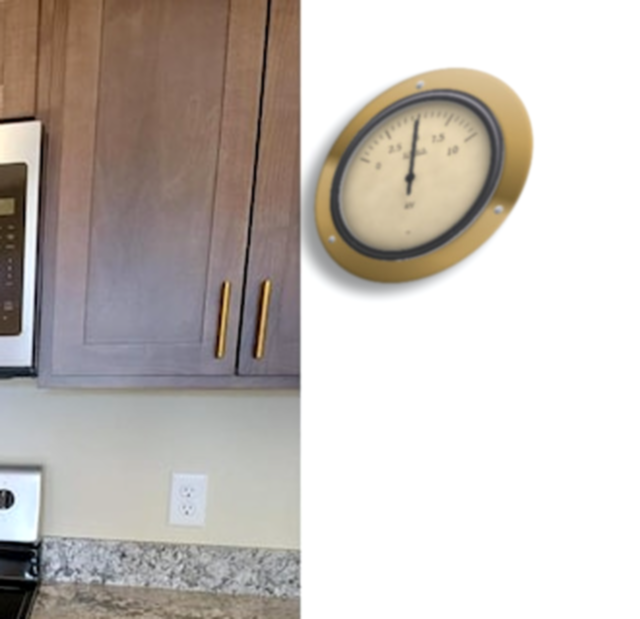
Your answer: **5** kV
